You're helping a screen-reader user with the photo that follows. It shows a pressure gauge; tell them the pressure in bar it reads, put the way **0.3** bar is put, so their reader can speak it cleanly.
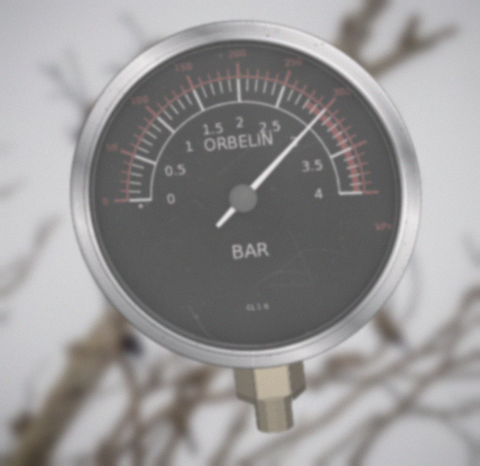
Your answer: **3** bar
